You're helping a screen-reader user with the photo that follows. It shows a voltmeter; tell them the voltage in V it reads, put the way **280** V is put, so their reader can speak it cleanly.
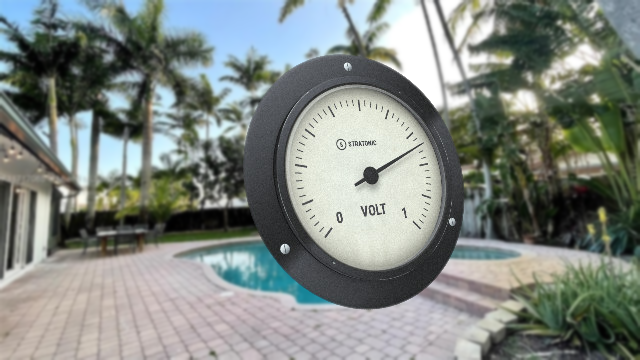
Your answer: **0.74** V
